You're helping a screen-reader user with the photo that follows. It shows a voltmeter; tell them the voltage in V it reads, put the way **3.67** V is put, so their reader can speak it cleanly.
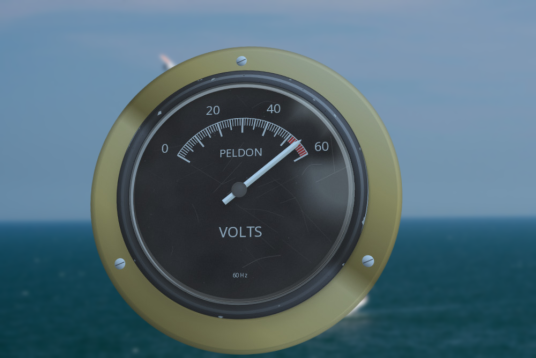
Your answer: **55** V
